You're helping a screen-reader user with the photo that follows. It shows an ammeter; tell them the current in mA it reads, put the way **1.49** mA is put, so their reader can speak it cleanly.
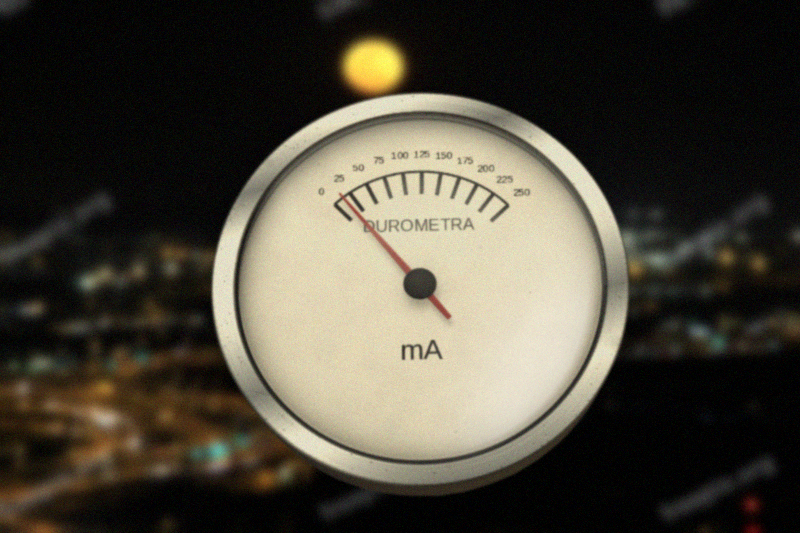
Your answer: **12.5** mA
